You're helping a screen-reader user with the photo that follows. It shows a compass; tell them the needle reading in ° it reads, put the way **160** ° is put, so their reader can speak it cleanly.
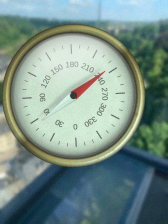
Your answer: **235** °
